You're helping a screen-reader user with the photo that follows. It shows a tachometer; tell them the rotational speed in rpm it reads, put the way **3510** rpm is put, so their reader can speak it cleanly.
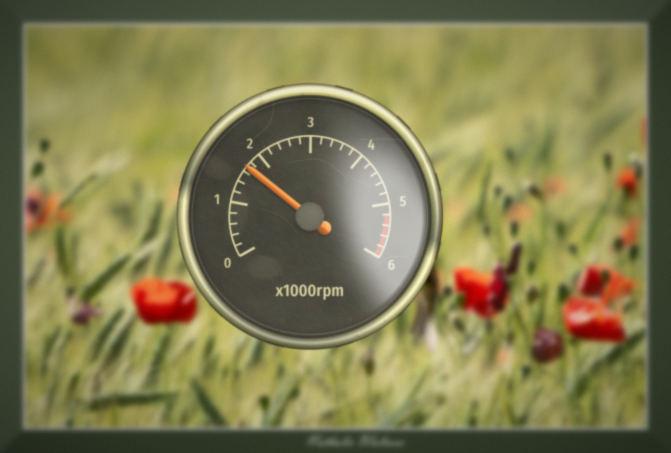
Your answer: **1700** rpm
